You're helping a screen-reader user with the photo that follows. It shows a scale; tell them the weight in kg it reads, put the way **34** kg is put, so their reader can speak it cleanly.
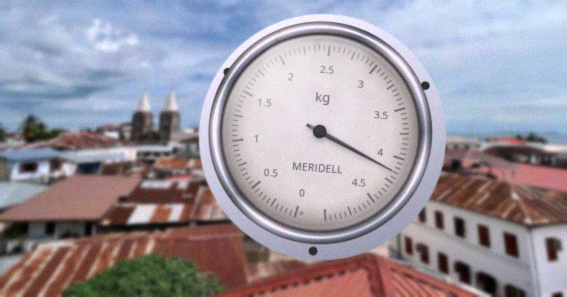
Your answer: **4.15** kg
